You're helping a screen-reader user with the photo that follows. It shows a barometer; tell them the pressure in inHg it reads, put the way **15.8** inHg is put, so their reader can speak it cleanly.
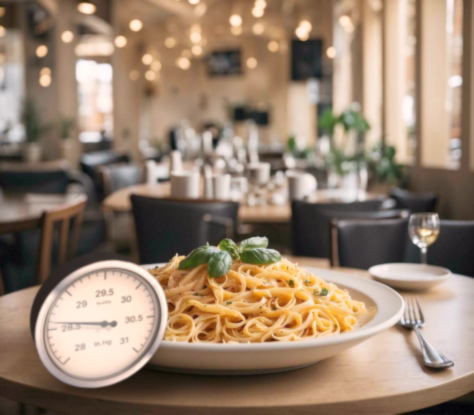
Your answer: **28.6** inHg
